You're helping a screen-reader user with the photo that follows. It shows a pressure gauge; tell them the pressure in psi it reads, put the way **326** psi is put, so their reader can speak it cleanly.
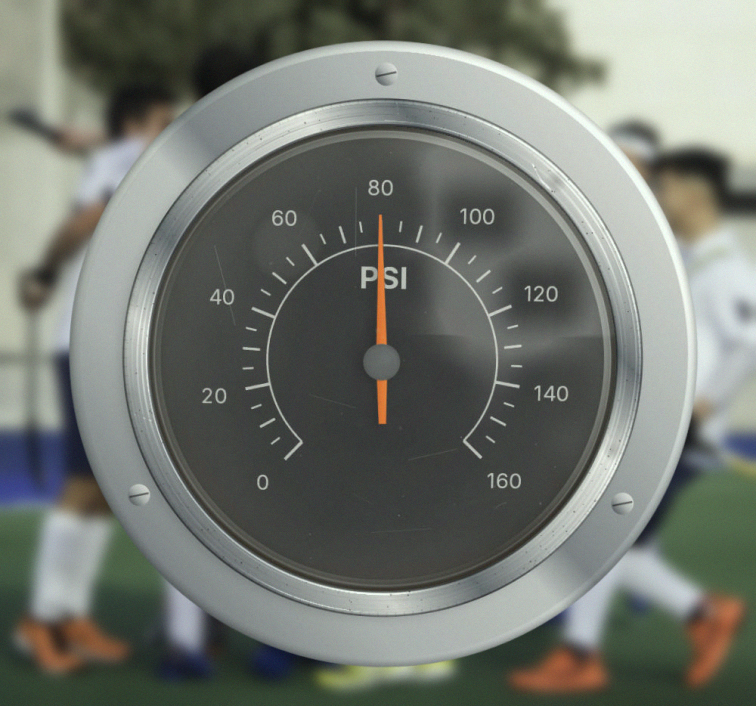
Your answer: **80** psi
